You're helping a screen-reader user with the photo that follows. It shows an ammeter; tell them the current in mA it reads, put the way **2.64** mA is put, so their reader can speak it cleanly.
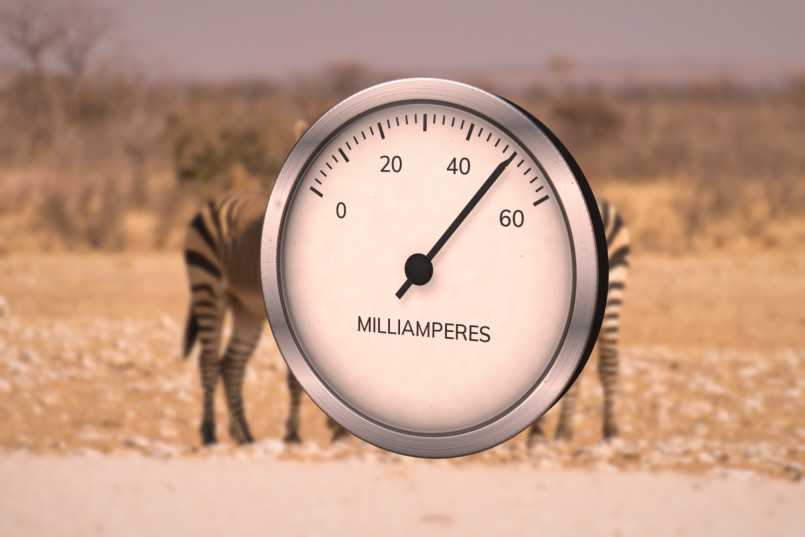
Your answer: **50** mA
